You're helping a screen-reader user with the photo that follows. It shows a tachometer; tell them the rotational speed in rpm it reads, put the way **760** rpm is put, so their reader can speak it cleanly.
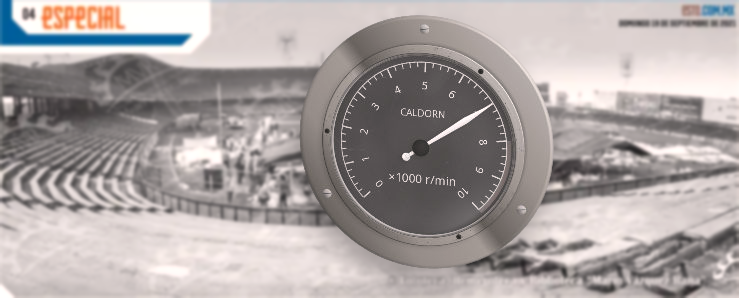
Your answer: **7000** rpm
